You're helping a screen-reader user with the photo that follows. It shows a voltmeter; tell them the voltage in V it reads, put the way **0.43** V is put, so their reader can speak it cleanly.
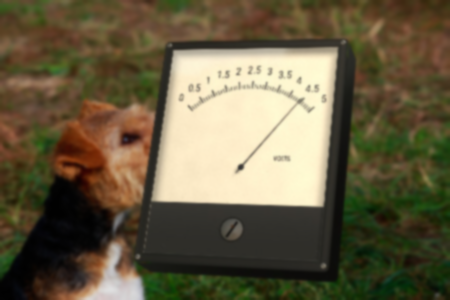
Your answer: **4.5** V
